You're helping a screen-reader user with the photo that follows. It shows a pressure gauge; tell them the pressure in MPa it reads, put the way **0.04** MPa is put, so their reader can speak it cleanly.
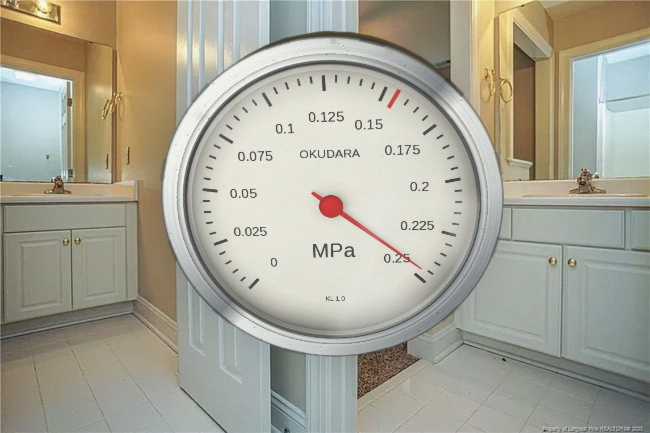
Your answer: **0.245** MPa
